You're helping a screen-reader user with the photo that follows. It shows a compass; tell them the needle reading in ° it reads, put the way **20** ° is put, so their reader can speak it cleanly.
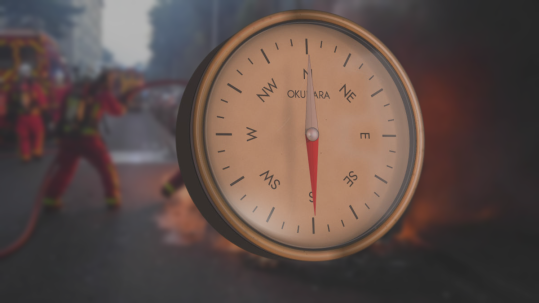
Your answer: **180** °
